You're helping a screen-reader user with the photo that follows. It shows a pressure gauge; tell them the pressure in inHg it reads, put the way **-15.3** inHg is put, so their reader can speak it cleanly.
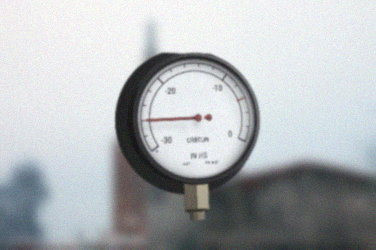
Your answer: **-26** inHg
